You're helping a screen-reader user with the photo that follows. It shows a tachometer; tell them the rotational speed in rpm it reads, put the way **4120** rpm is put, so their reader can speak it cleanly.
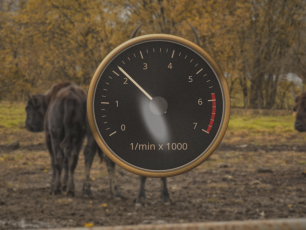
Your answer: **2200** rpm
